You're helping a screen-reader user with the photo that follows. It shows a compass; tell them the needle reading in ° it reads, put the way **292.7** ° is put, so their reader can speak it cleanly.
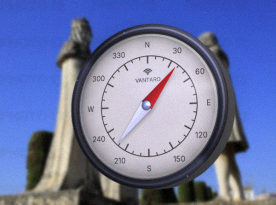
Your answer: **40** °
